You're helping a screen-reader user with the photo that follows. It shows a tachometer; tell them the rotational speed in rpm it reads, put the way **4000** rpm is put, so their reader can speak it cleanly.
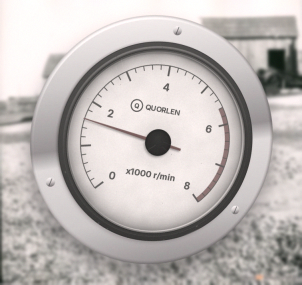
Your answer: **1600** rpm
